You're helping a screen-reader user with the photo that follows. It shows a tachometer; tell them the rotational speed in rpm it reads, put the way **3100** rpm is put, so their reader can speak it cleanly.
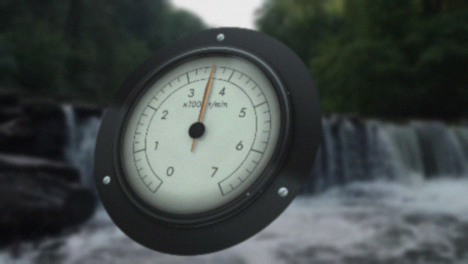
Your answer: **3600** rpm
